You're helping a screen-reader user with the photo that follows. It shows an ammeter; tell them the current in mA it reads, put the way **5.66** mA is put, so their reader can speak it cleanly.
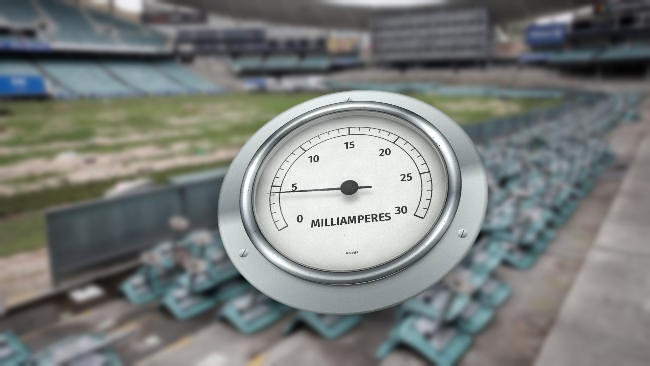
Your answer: **4** mA
